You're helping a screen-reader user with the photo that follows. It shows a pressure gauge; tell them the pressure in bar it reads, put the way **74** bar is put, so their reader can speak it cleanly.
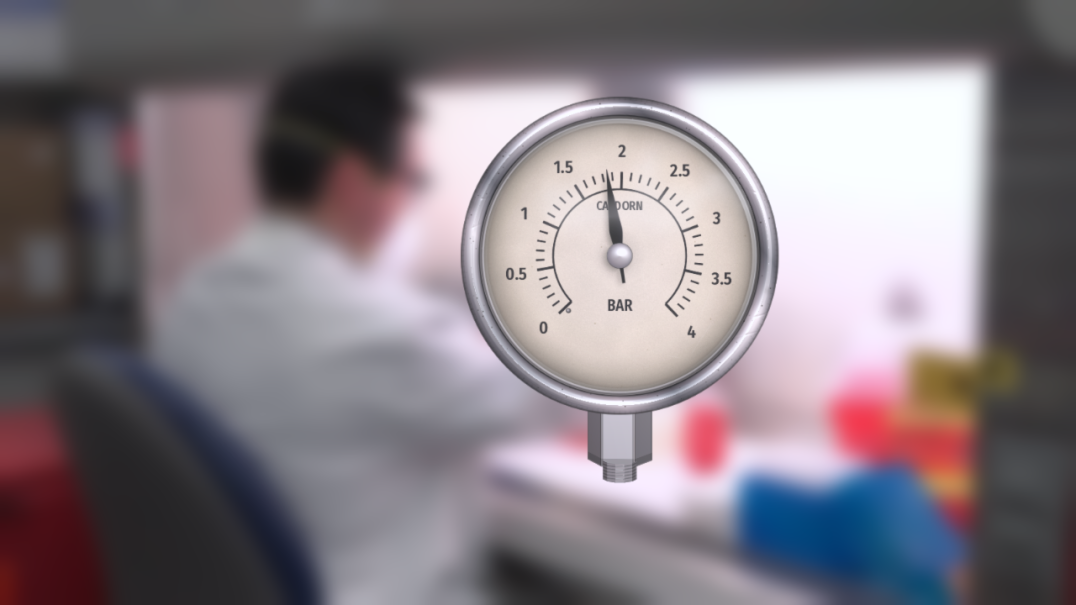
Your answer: **1.85** bar
